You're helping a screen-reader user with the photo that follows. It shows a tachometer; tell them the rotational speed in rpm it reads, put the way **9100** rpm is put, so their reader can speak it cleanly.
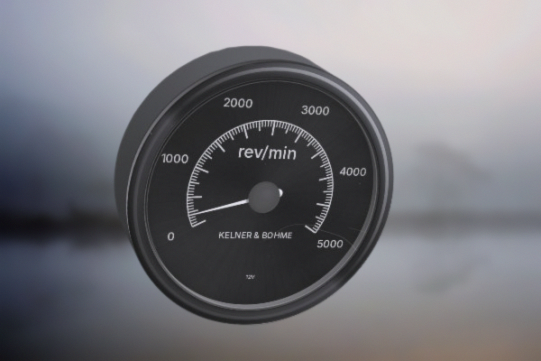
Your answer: **250** rpm
